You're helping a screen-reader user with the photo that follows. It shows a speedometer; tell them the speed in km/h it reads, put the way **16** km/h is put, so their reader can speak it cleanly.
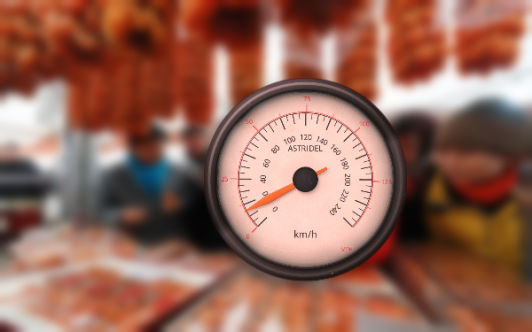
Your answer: **15** km/h
